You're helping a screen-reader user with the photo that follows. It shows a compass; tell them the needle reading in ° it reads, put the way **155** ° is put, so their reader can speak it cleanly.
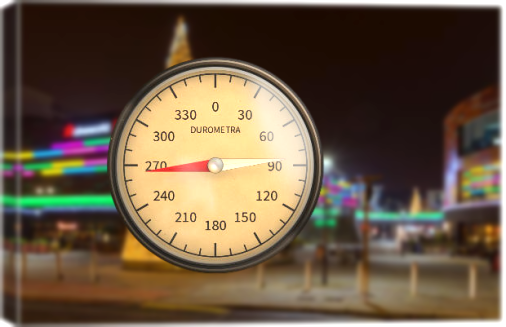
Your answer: **265** °
